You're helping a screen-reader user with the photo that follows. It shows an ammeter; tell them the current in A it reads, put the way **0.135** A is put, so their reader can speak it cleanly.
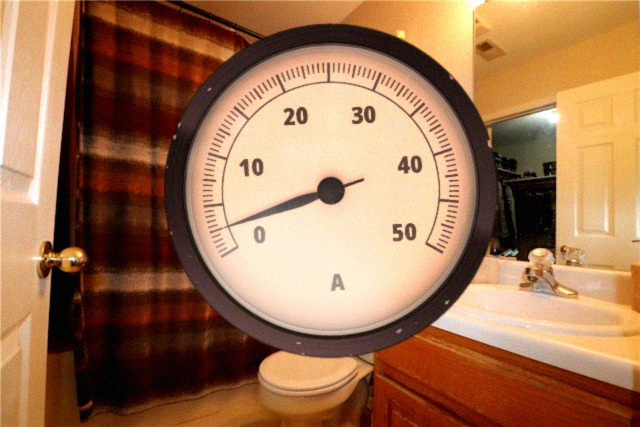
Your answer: **2.5** A
